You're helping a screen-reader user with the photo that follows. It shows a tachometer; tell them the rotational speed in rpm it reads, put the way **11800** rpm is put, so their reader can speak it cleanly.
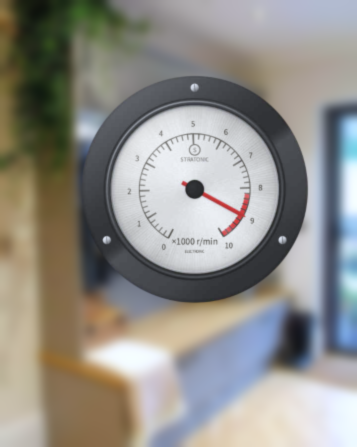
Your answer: **9000** rpm
